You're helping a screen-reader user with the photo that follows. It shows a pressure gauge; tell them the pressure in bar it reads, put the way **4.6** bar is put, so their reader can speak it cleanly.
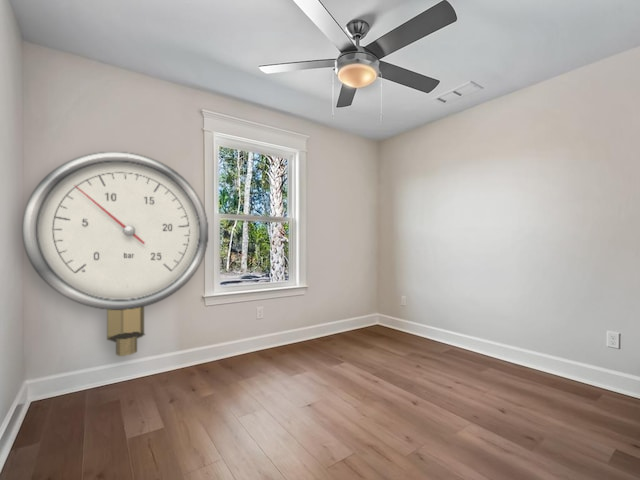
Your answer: **8** bar
